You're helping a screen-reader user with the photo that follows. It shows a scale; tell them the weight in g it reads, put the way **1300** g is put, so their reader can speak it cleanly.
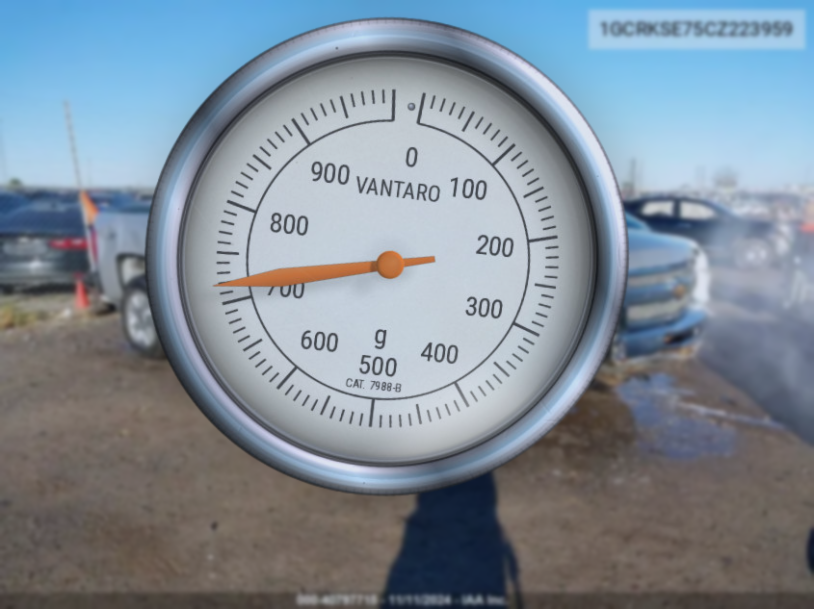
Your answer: **720** g
